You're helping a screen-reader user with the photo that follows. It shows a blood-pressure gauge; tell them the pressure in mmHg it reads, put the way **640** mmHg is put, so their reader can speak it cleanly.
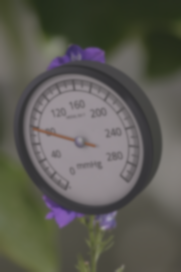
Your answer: **80** mmHg
